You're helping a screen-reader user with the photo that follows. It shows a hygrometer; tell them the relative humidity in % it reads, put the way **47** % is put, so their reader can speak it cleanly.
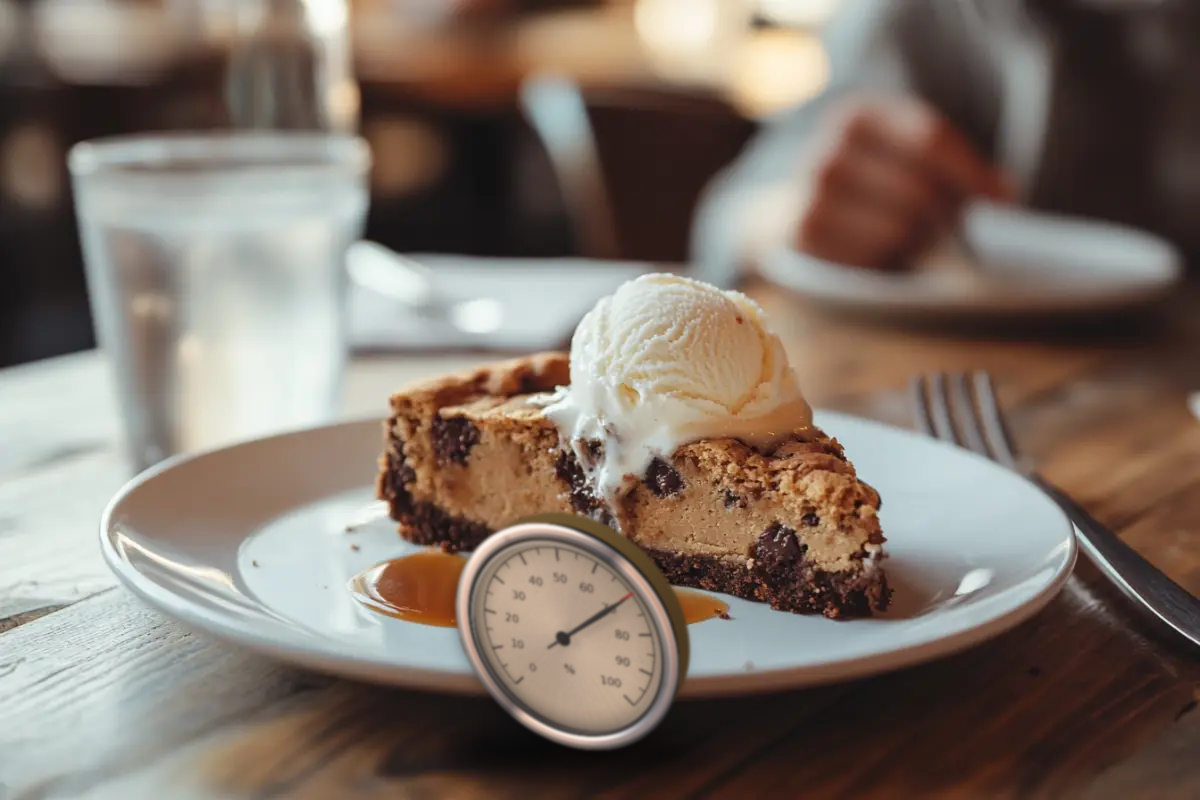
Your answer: **70** %
